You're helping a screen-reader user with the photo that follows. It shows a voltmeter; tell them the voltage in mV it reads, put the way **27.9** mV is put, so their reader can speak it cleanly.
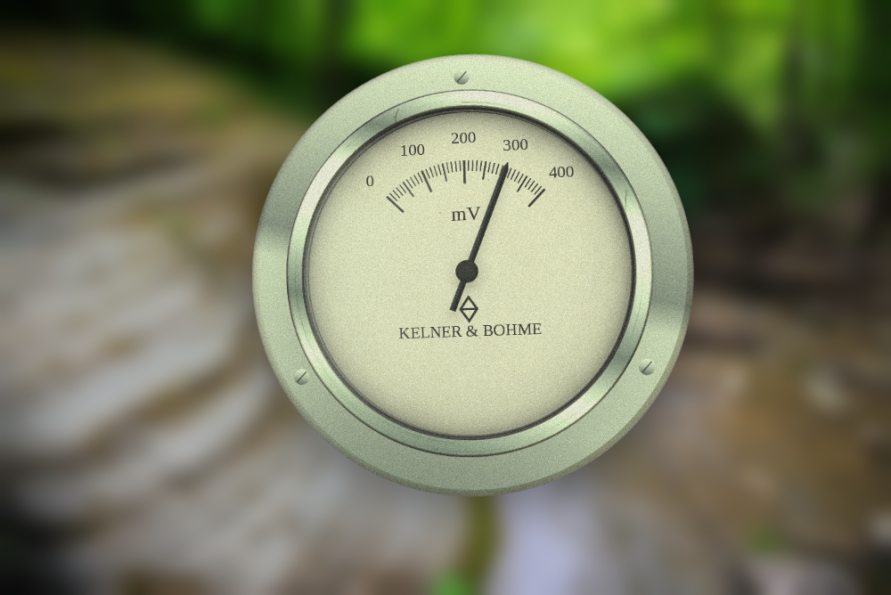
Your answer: **300** mV
